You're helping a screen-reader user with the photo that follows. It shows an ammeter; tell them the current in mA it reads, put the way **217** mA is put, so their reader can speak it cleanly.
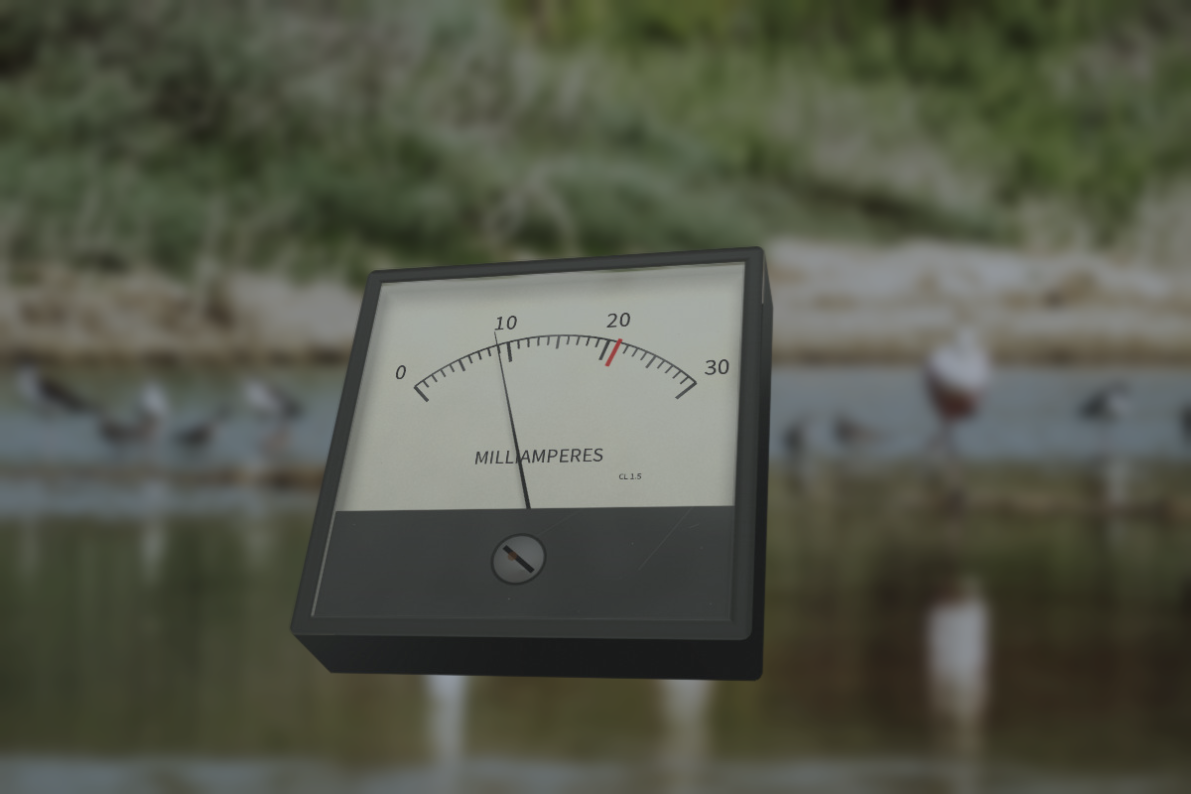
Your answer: **9** mA
